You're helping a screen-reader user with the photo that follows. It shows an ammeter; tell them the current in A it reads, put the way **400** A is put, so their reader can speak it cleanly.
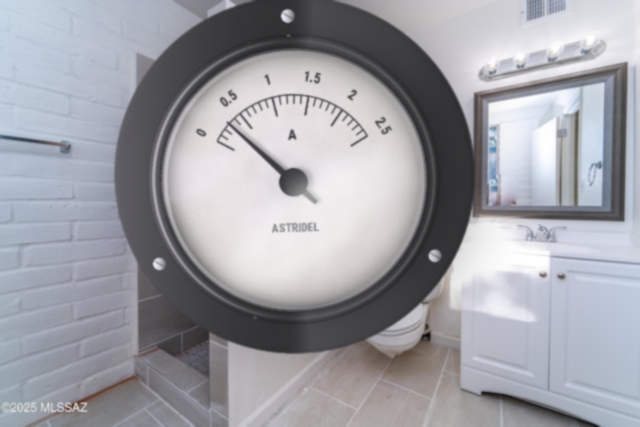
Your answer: **0.3** A
